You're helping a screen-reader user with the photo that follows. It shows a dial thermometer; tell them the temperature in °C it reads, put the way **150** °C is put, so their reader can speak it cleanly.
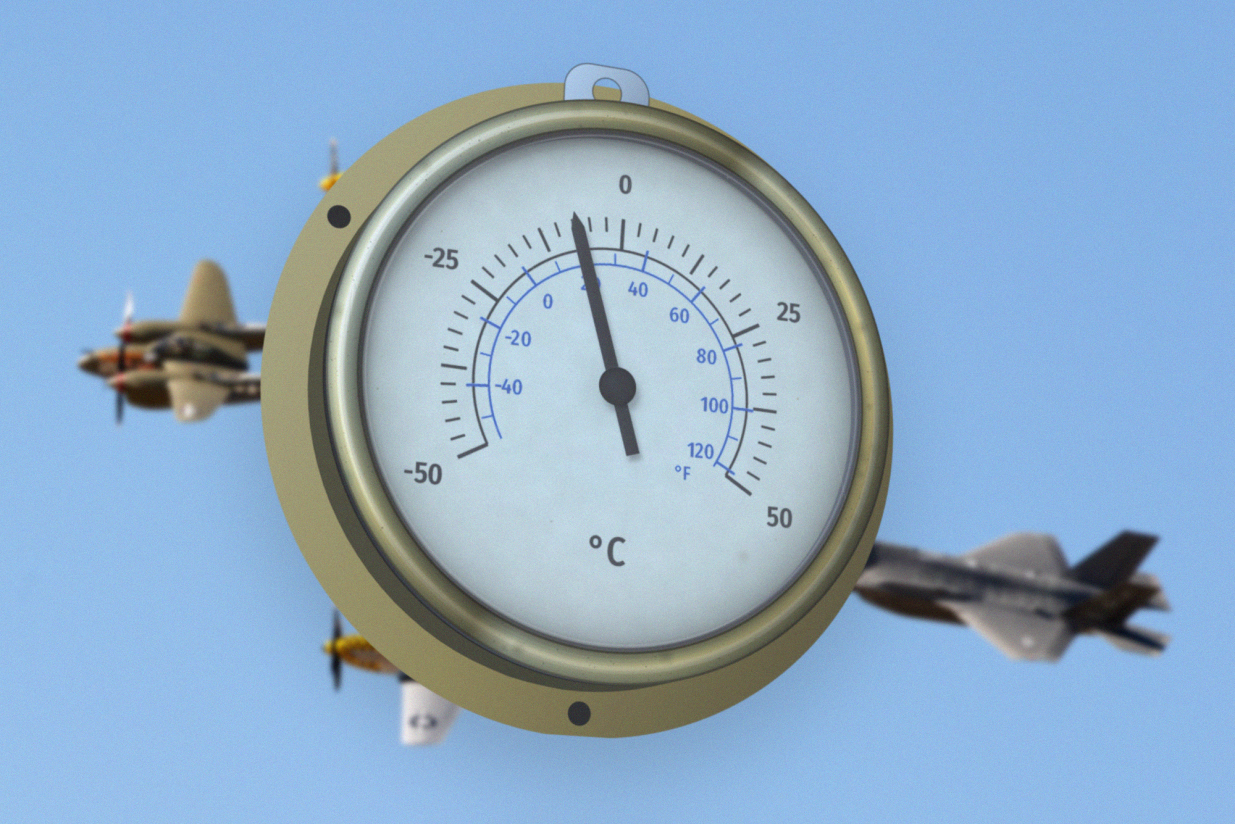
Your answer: **-7.5** °C
